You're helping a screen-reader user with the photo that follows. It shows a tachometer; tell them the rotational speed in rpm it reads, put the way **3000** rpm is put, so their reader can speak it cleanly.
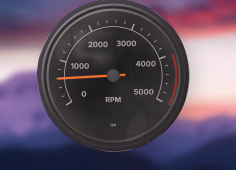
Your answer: **600** rpm
